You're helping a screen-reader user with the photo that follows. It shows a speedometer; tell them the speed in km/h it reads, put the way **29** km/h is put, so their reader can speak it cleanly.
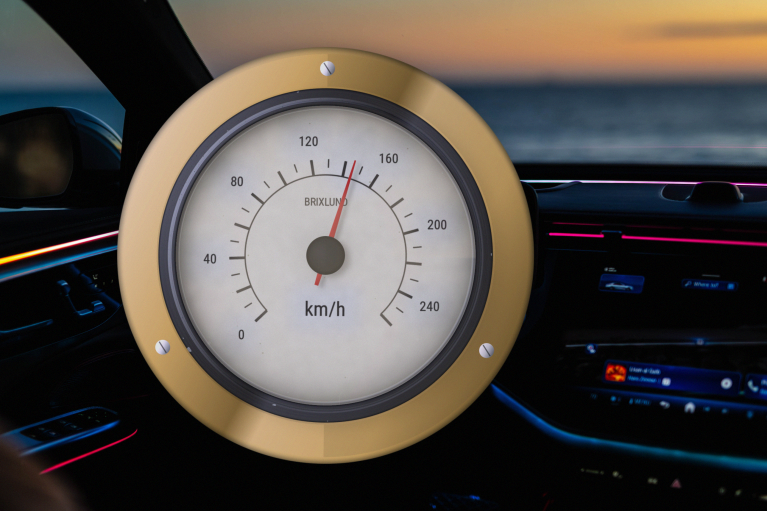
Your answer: **145** km/h
